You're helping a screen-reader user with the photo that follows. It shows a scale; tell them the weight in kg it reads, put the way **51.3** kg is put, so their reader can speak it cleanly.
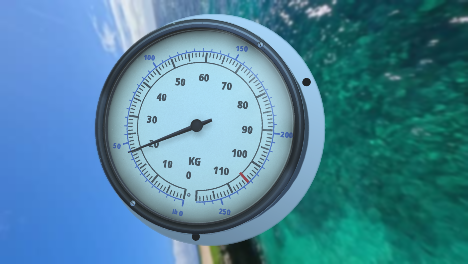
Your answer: **20** kg
